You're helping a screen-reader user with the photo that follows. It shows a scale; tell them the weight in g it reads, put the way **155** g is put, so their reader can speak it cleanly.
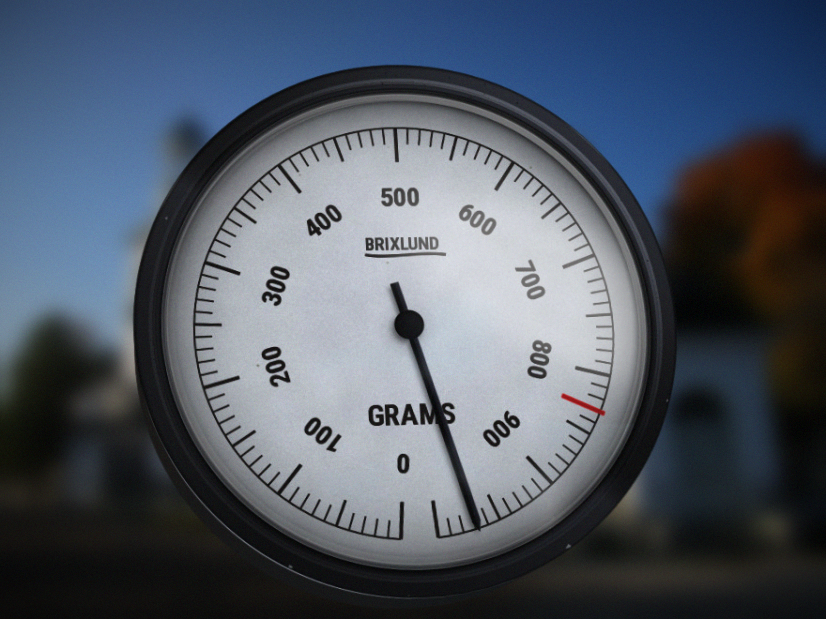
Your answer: **970** g
